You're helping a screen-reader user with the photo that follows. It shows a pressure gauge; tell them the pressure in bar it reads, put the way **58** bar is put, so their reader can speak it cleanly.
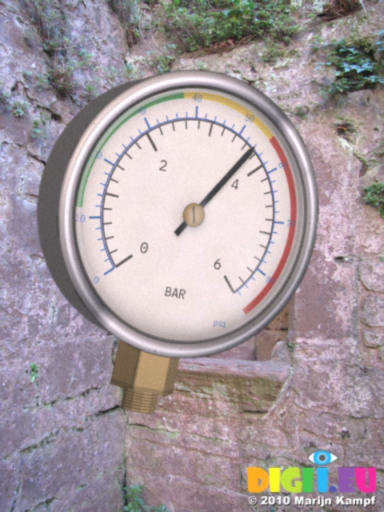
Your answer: **3.7** bar
